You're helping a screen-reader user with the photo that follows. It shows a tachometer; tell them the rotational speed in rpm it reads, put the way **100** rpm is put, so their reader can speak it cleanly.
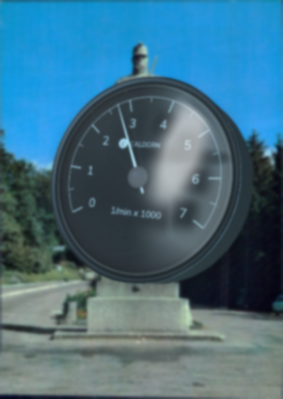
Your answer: **2750** rpm
